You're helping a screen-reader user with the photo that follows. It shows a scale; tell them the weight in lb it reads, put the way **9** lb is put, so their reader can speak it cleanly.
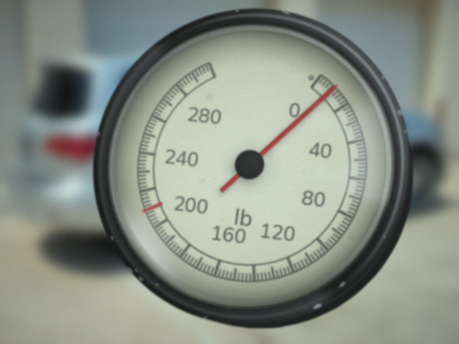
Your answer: **10** lb
